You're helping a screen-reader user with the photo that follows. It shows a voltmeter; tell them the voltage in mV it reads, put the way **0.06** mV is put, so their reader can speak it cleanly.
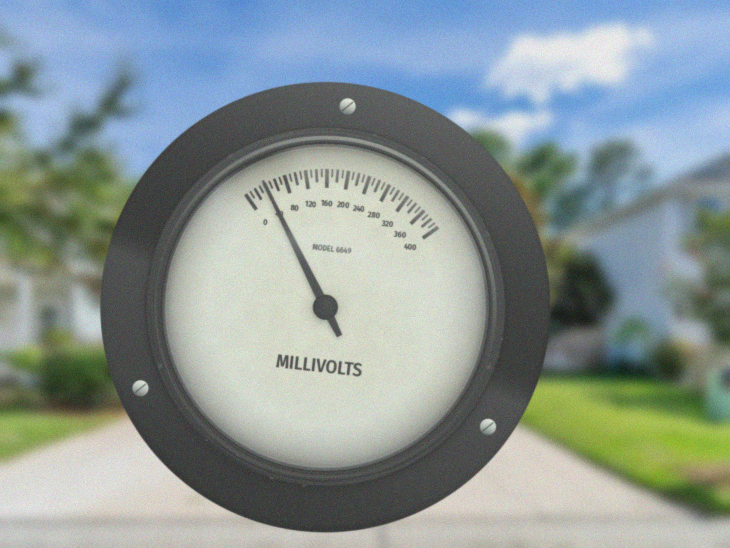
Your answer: **40** mV
